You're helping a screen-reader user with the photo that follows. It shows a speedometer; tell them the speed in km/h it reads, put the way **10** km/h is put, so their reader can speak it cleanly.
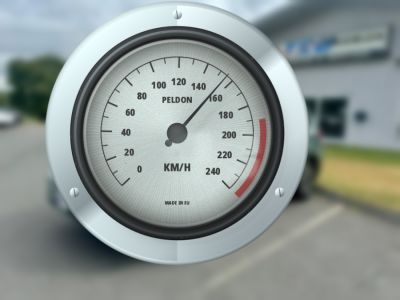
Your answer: **155** km/h
